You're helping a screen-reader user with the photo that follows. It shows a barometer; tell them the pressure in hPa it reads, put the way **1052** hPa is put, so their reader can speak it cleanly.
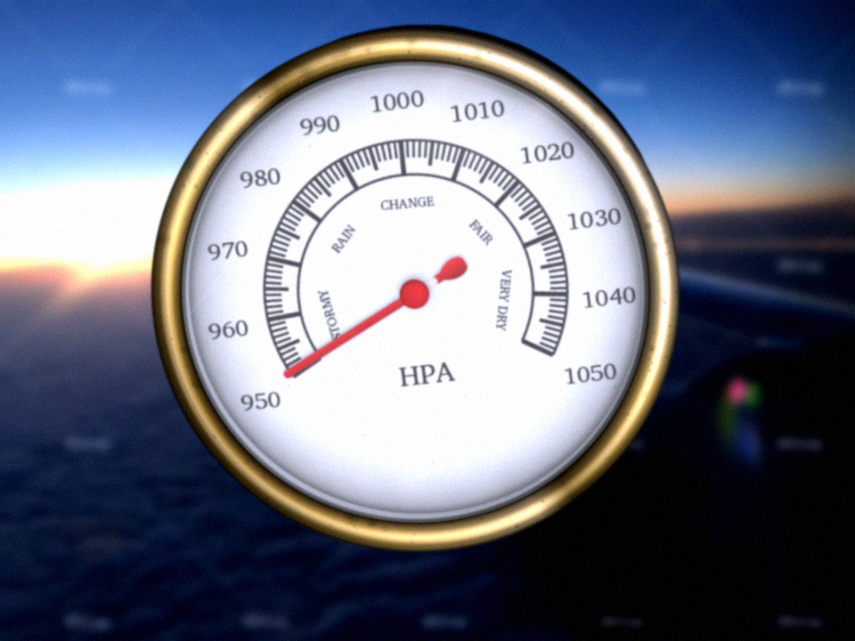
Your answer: **951** hPa
